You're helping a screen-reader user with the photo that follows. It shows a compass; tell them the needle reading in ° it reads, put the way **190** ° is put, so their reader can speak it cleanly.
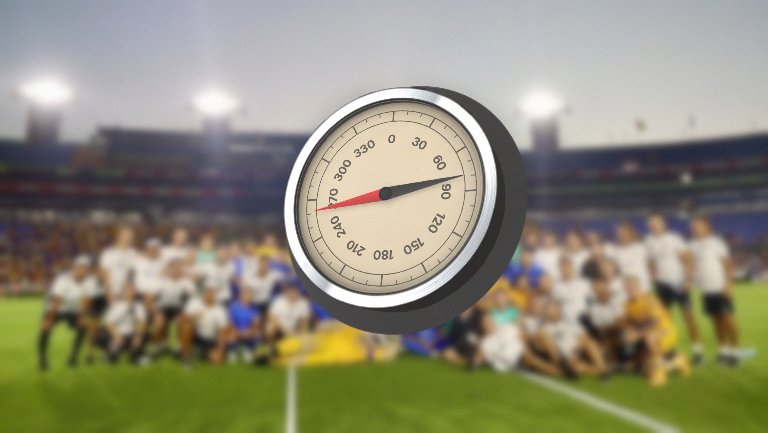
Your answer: **260** °
